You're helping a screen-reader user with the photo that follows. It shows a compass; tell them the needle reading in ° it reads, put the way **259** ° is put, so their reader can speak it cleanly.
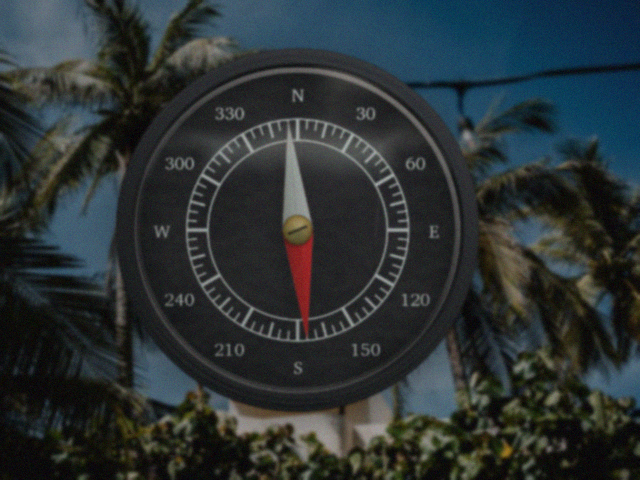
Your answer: **175** °
